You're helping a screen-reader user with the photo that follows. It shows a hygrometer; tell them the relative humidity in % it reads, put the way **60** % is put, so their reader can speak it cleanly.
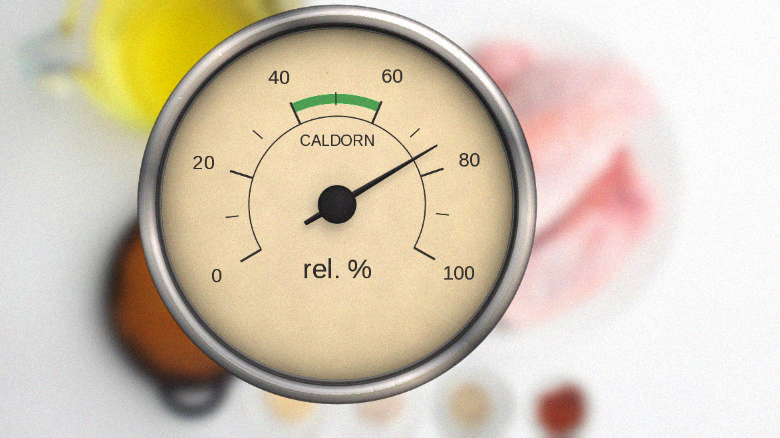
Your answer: **75** %
